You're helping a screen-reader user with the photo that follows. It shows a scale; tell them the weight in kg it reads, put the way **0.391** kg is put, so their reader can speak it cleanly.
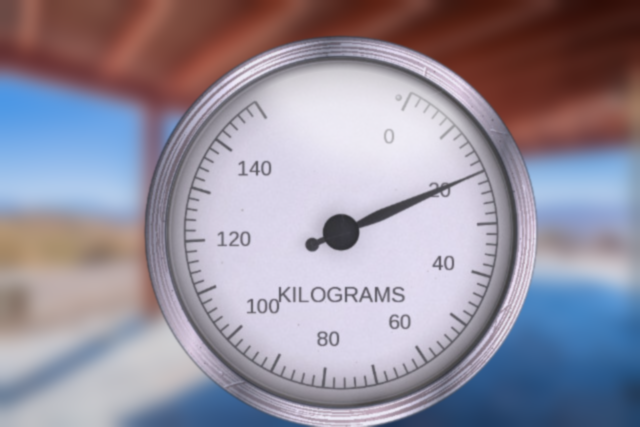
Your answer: **20** kg
